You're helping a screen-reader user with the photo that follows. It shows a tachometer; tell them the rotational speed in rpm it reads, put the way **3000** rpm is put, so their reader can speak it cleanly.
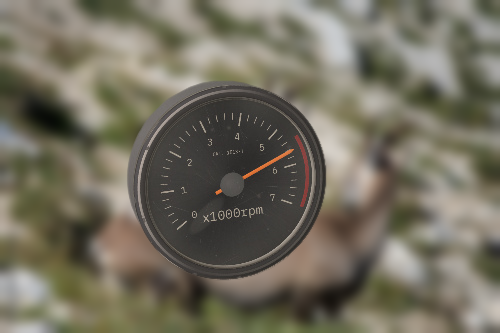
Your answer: **5600** rpm
